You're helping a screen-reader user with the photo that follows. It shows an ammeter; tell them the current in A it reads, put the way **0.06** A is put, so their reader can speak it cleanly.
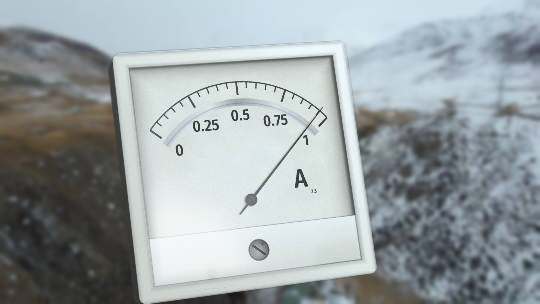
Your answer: **0.95** A
